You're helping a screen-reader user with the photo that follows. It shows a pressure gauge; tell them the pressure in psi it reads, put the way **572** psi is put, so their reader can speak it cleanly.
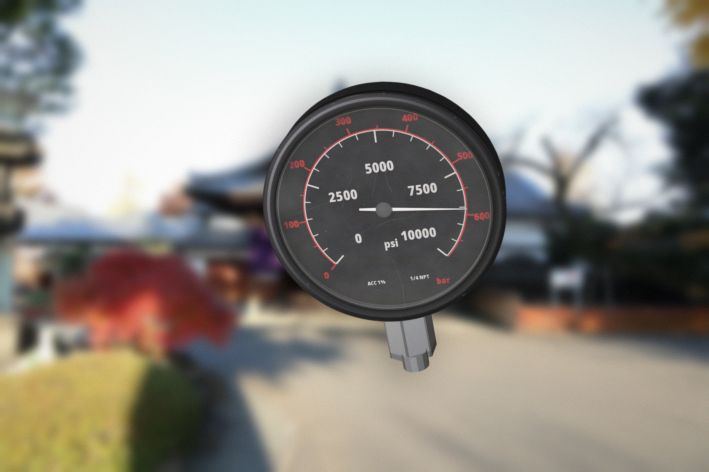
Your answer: **8500** psi
